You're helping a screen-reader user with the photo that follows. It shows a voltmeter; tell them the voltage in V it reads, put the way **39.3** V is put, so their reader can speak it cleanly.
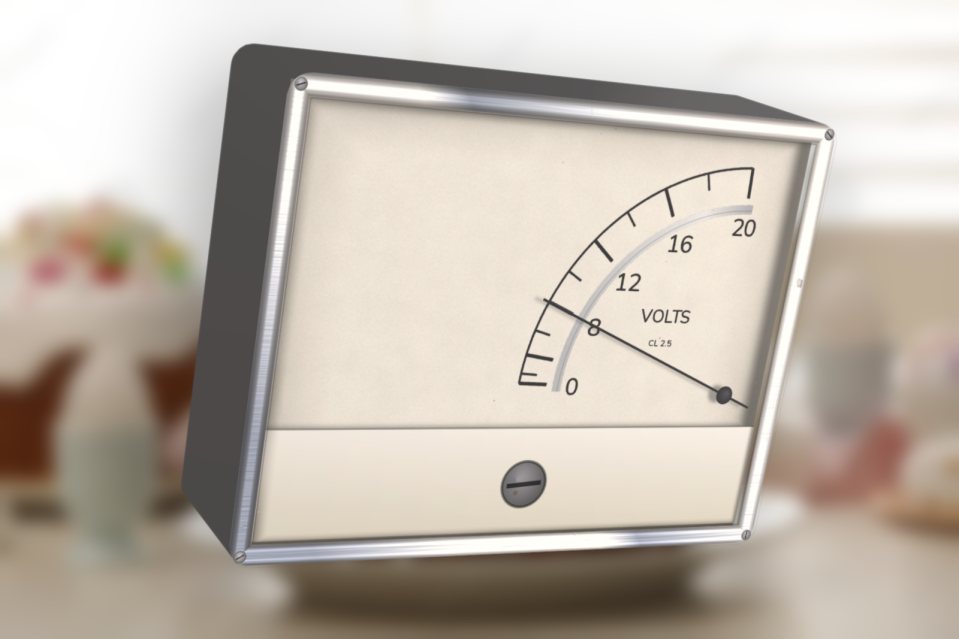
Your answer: **8** V
